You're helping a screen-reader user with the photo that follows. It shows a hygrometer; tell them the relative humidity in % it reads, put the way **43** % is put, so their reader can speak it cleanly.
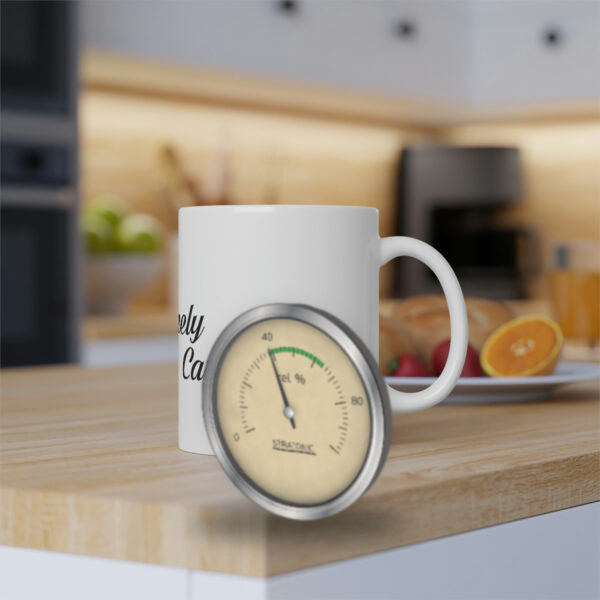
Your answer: **40** %
